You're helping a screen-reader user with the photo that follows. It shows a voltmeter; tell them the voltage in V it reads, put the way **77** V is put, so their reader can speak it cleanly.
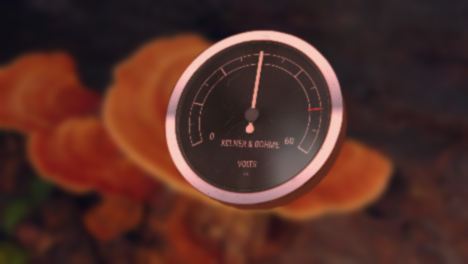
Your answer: **30** V
